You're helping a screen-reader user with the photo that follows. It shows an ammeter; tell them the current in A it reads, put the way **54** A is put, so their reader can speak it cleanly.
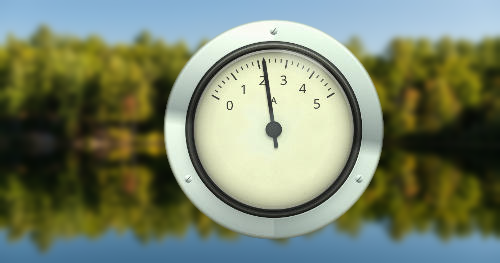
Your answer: **2.2** A
